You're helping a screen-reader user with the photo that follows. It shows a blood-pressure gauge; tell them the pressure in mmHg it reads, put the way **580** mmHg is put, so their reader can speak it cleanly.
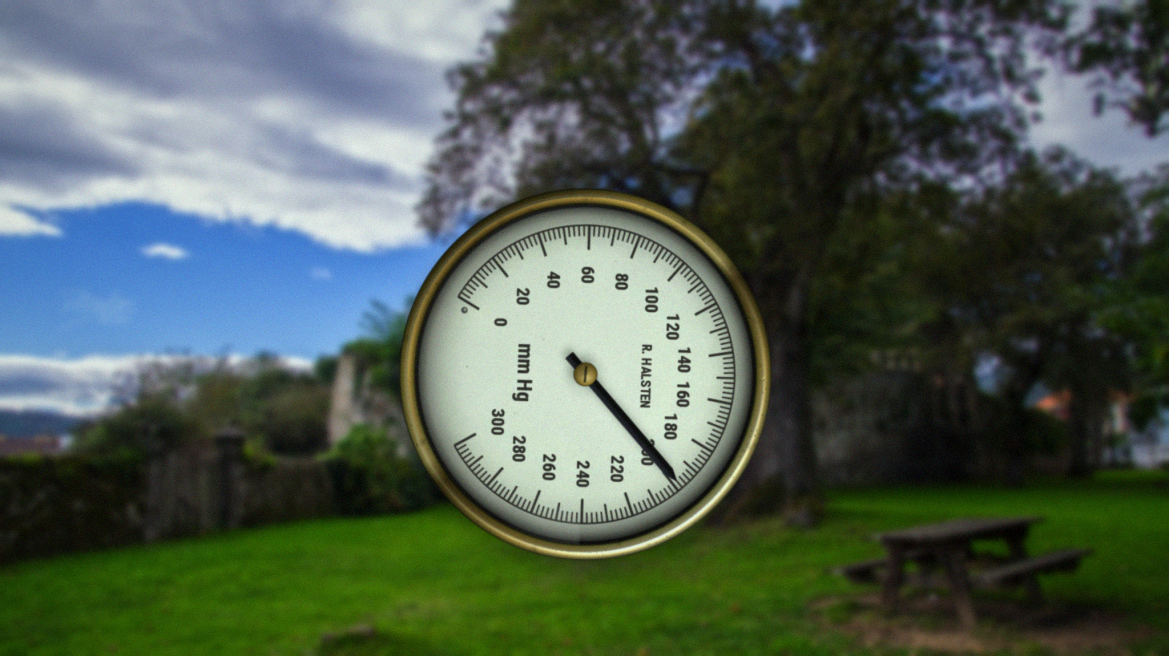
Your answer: **198** mmHg
